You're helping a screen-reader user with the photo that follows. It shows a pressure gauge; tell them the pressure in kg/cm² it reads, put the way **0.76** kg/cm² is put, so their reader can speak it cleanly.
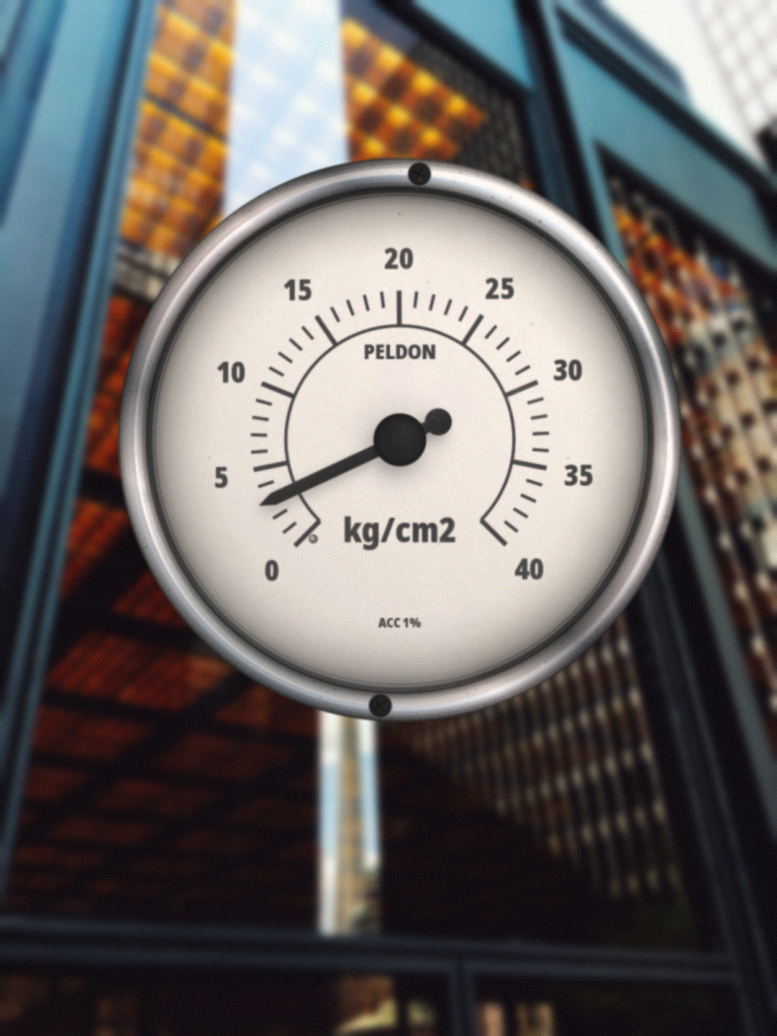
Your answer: **3** kg/cm²
